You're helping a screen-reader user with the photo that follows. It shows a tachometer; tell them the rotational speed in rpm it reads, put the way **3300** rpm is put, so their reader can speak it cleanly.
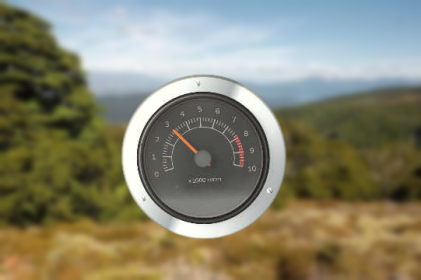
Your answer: **3000** rpm
